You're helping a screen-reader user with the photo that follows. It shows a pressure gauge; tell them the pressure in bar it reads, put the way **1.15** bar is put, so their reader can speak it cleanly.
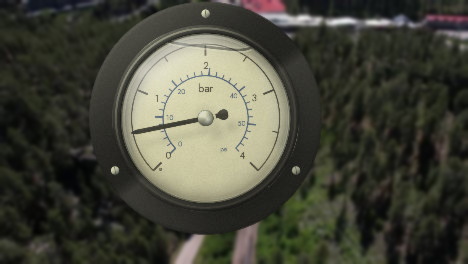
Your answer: **0.5** bar
